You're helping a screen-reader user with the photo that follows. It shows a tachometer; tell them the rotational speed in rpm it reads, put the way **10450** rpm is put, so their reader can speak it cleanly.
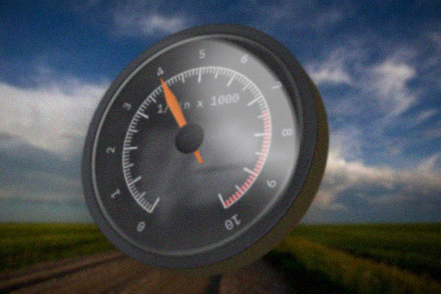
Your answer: **4000** rpm
